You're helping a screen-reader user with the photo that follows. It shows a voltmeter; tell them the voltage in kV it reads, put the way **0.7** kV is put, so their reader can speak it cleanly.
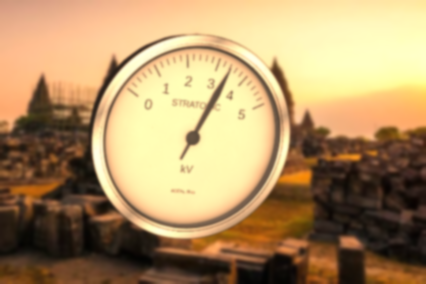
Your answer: **3.4** kV
